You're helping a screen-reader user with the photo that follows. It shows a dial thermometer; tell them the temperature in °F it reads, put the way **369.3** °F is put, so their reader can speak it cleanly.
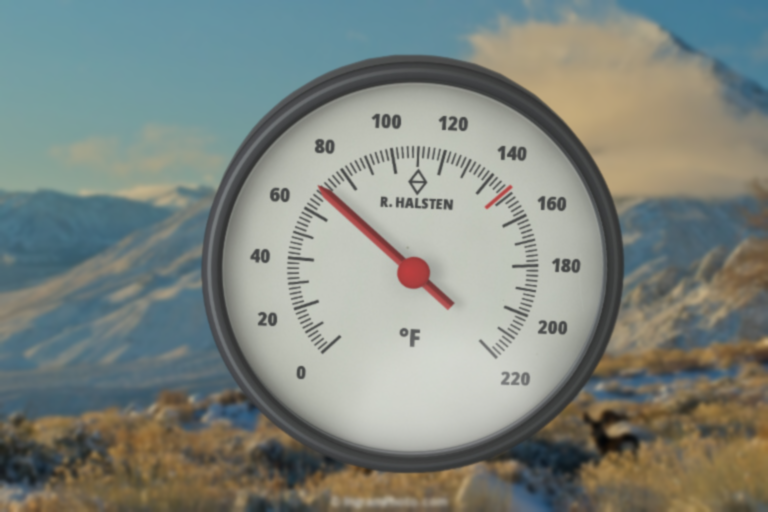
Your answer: **70** °F
